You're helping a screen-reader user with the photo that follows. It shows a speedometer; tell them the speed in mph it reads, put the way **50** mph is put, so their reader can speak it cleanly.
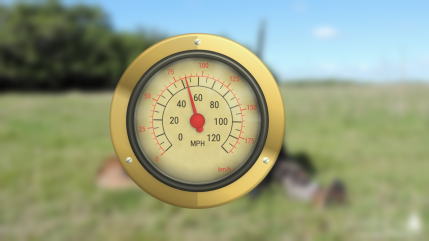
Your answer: **52.5** mph
